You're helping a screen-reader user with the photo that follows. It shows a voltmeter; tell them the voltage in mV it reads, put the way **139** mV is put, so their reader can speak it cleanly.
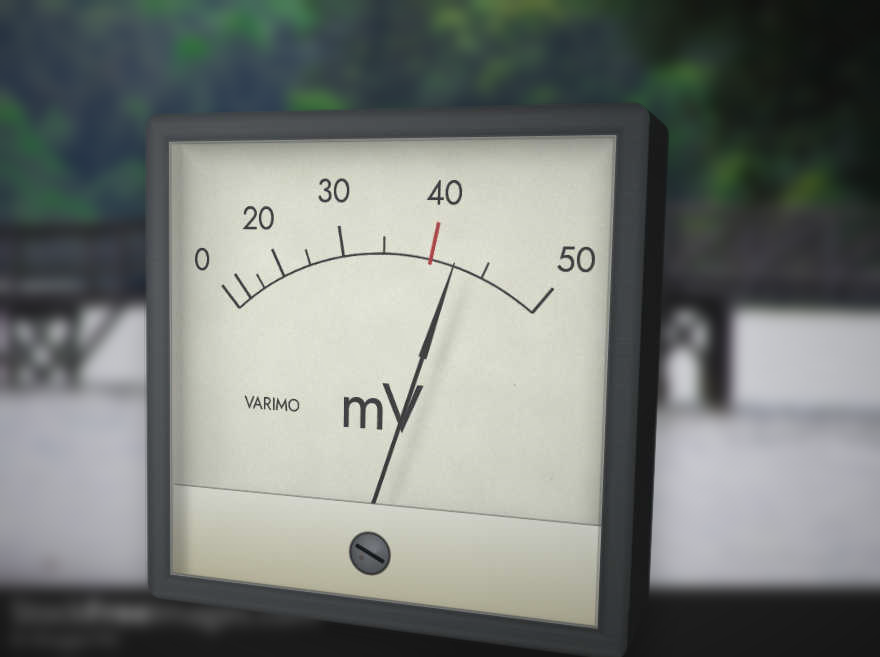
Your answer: **42.5** mV
